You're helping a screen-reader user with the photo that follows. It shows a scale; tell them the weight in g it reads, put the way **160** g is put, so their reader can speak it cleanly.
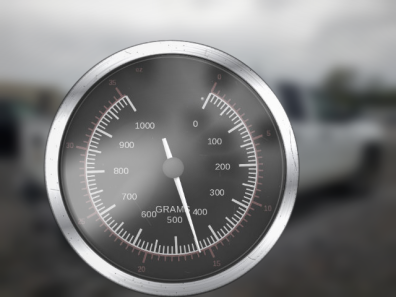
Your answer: **450** g
